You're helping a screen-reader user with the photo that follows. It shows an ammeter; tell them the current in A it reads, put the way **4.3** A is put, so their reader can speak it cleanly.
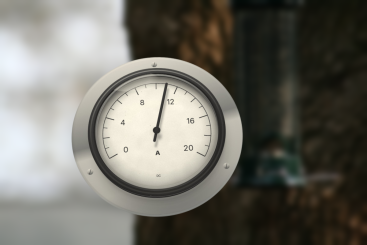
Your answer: **11** A
